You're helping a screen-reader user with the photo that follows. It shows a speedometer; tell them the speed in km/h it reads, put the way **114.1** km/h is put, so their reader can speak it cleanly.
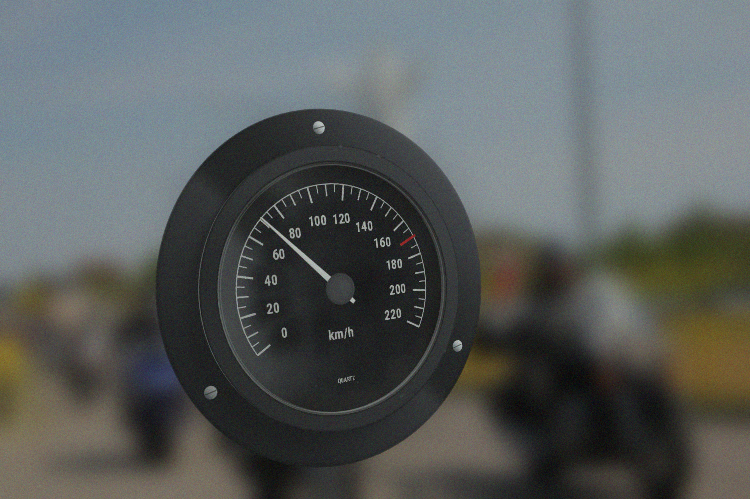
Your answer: **70** km/h
